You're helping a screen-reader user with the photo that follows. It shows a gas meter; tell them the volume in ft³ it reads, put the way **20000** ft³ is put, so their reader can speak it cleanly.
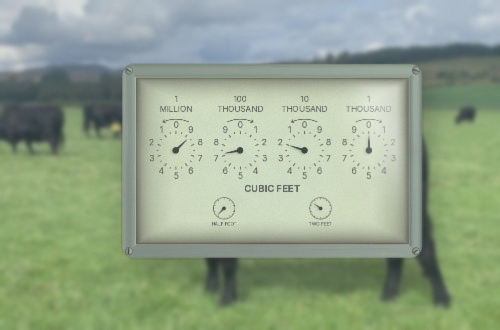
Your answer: **872000** ft³
